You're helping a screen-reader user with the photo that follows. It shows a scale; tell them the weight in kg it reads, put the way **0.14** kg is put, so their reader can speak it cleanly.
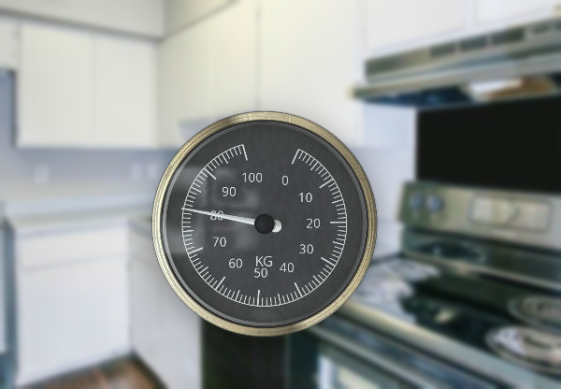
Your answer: **80** kg
